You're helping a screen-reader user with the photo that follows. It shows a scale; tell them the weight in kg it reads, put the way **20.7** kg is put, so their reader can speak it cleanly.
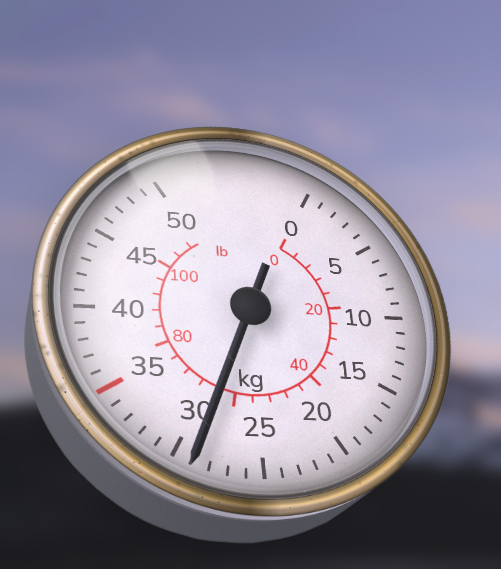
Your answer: **29** kg
